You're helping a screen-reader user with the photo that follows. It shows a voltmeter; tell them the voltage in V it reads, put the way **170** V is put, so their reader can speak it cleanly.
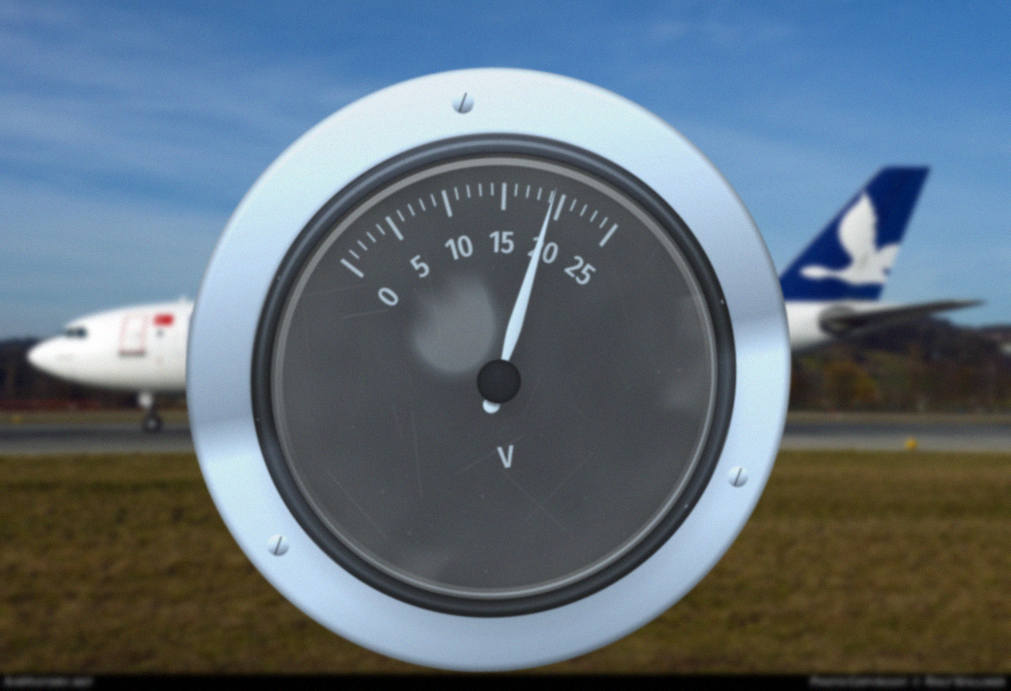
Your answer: **19** V
